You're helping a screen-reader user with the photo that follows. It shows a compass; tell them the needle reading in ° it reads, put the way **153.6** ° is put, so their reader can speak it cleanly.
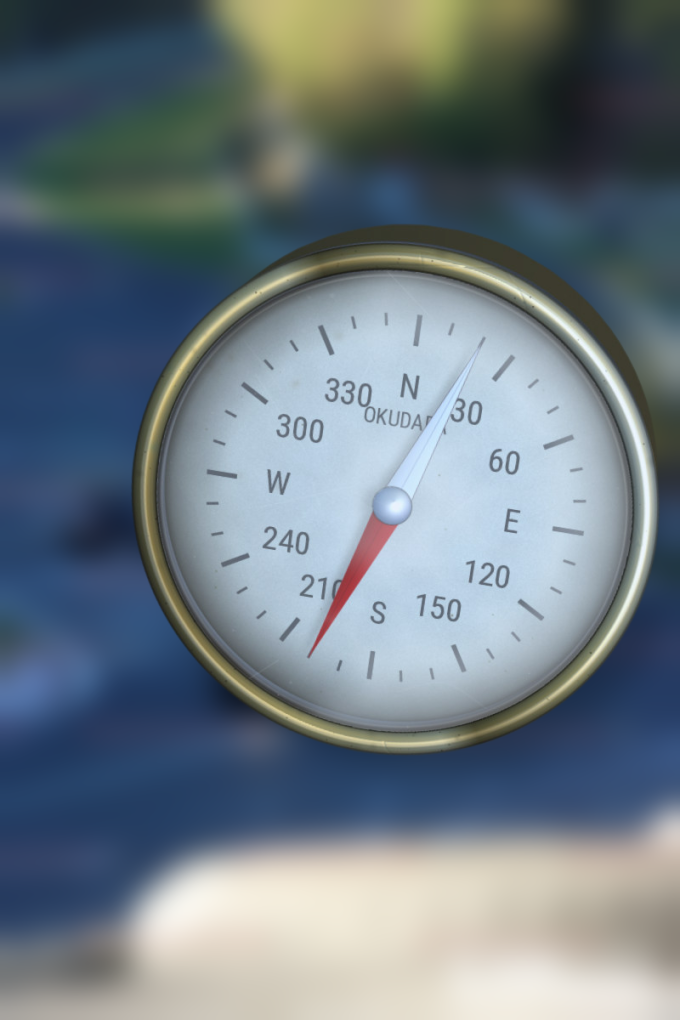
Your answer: **200** °
